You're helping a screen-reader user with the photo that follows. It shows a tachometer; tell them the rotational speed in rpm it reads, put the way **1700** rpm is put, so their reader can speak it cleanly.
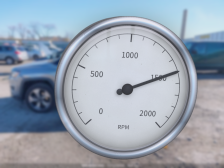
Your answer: **1500** rpm
